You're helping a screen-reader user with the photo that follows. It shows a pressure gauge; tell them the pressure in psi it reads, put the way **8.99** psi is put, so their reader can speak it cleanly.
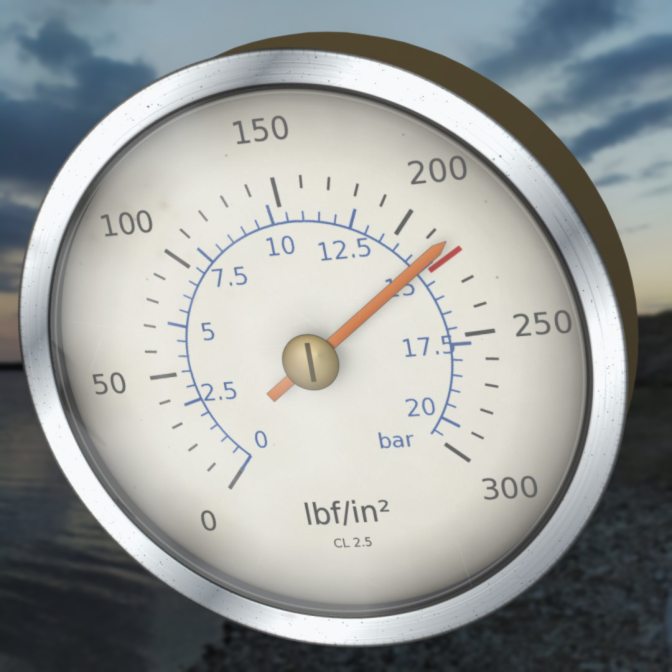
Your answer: **215** psi
